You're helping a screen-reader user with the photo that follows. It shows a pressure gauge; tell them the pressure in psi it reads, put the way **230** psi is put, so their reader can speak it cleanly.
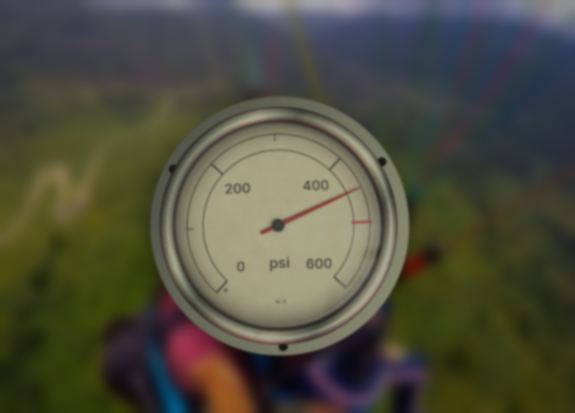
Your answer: **450** psi
